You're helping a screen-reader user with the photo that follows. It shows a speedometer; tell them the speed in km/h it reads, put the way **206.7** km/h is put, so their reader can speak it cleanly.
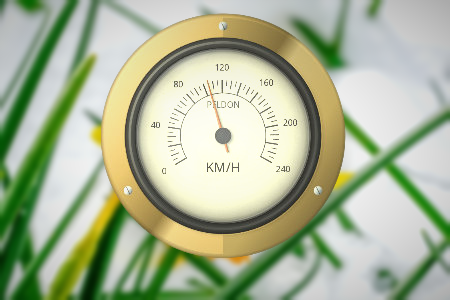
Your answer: **105** km/h
